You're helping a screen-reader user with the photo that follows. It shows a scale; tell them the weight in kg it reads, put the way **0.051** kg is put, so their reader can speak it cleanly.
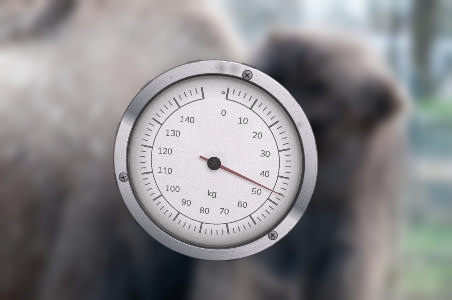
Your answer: **46** kg
